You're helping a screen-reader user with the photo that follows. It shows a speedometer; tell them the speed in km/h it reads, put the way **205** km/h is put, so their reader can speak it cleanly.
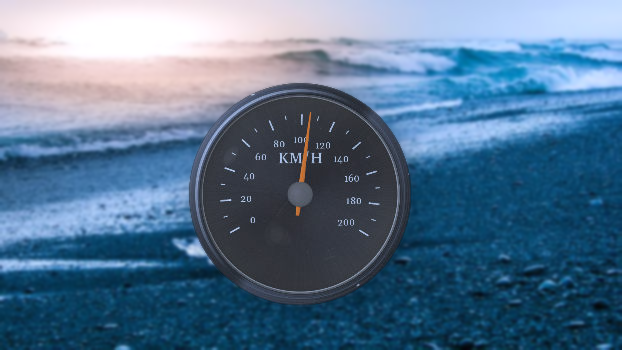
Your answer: **105** km/h
